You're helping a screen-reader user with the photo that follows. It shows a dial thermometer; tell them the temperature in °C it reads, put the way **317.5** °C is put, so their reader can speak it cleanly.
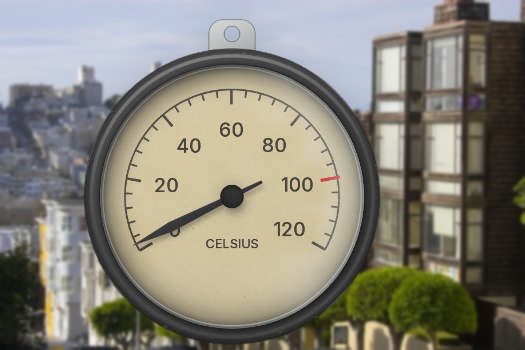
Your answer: **2** °C
